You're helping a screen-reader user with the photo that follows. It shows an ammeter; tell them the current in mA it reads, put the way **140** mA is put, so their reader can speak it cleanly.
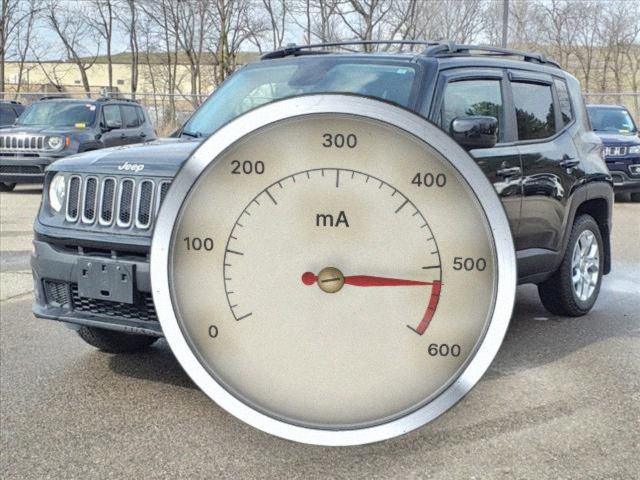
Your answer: **520** mA
